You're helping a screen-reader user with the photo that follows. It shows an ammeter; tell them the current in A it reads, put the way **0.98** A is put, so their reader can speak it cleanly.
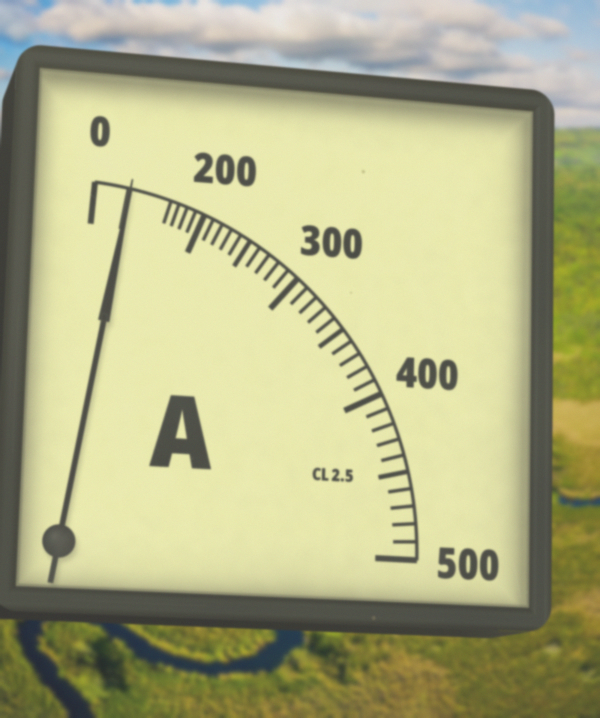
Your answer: **100** A
